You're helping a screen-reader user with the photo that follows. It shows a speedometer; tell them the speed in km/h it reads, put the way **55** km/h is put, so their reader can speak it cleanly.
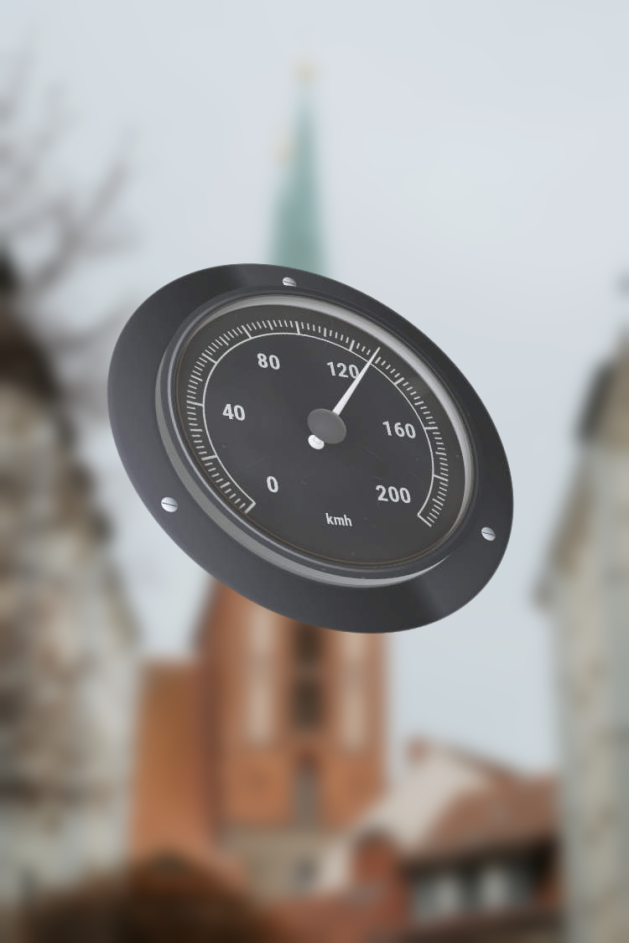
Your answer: **128** km/h
